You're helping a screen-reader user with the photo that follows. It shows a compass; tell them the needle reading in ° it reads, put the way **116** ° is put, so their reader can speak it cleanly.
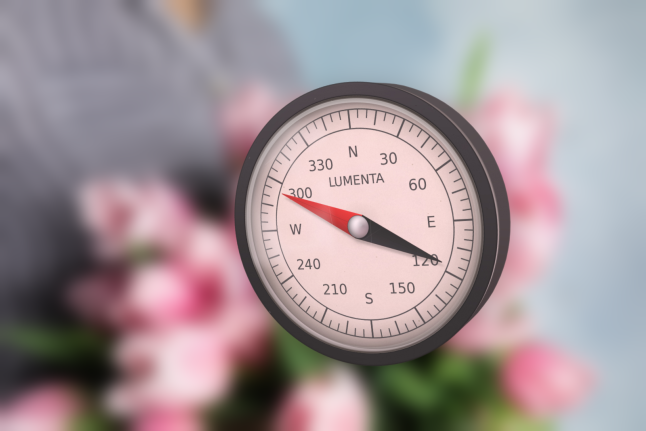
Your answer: **295** °
